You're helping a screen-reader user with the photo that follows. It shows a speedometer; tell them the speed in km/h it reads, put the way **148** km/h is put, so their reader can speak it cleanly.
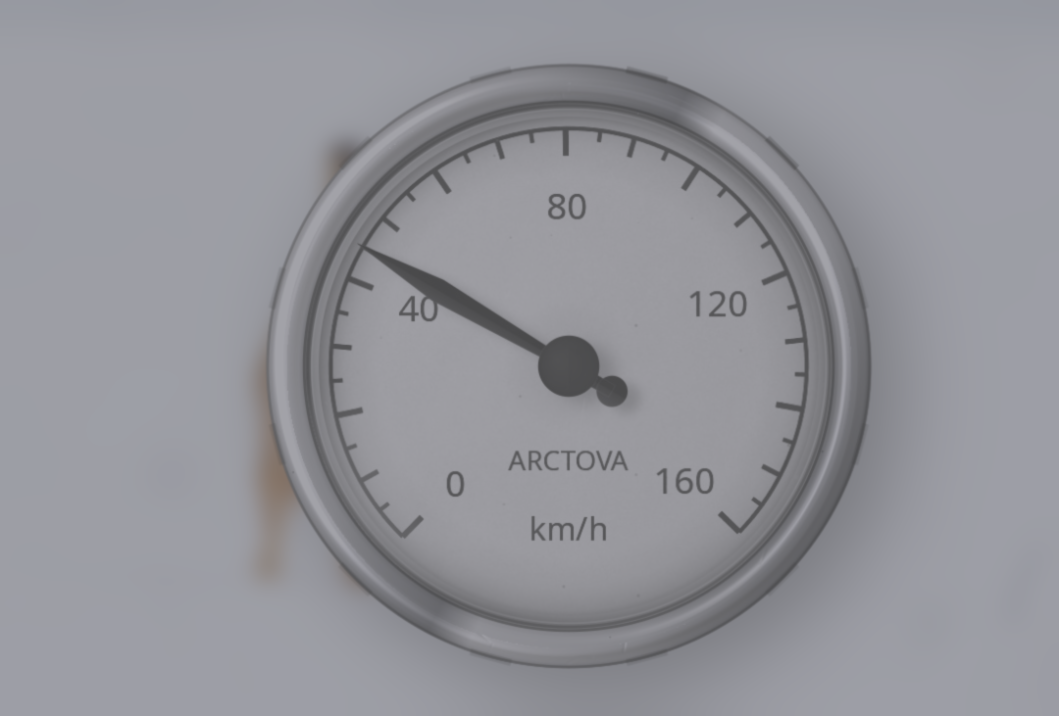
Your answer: **45** km/h
